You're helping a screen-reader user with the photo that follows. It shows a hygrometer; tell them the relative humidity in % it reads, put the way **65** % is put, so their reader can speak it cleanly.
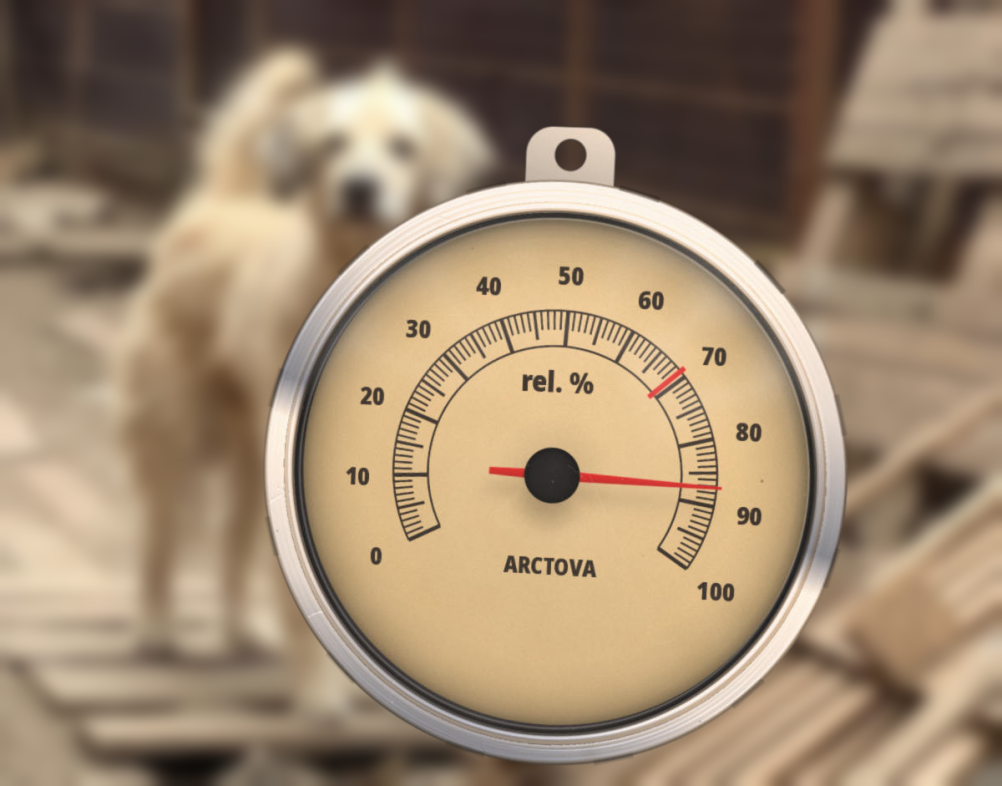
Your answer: **87** %
